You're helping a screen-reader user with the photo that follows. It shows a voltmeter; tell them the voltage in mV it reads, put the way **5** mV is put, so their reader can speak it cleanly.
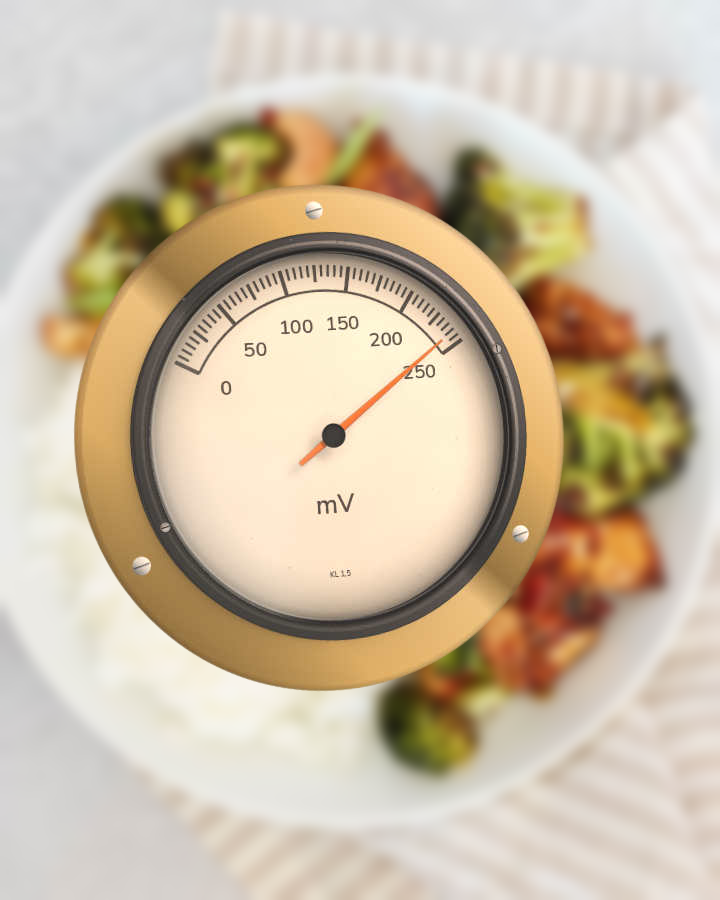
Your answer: **240** mV
